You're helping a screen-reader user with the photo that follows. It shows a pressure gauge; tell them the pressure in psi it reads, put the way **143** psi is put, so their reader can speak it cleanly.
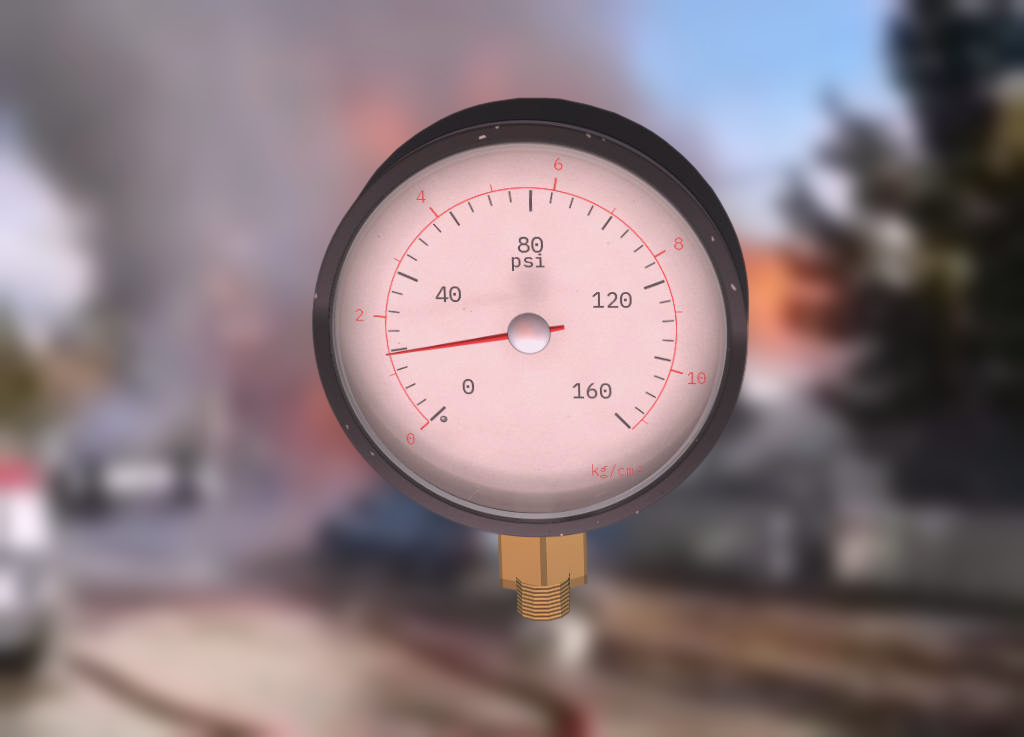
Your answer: **20** psi
